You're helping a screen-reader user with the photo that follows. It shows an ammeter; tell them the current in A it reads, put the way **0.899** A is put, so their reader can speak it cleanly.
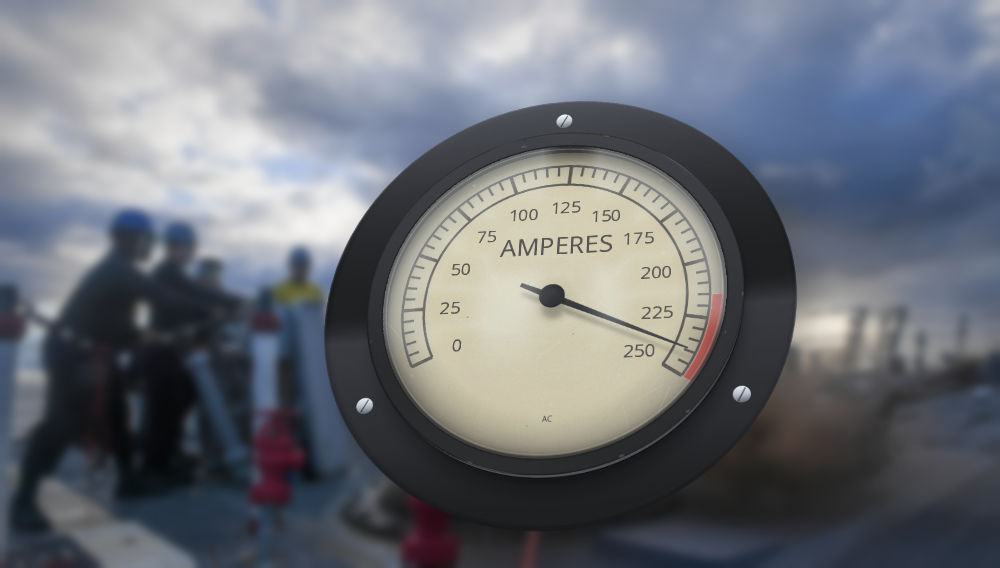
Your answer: **240** A
